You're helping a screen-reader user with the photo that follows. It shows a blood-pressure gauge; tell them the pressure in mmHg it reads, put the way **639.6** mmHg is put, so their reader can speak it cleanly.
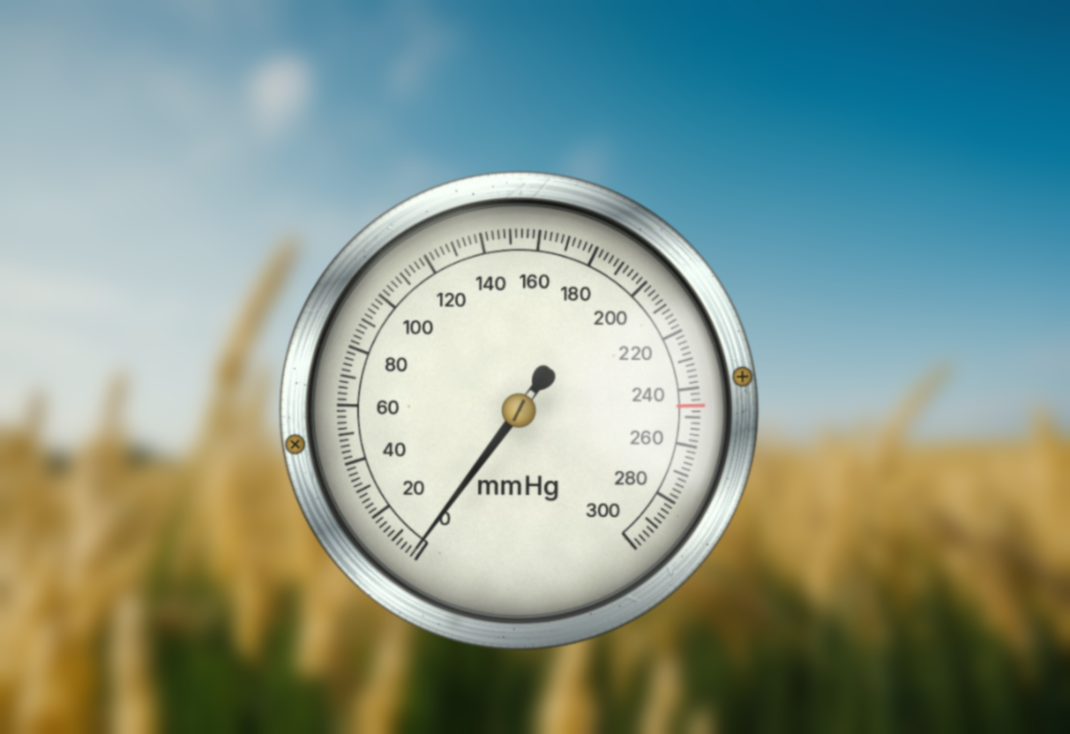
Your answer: **2** mmHg
